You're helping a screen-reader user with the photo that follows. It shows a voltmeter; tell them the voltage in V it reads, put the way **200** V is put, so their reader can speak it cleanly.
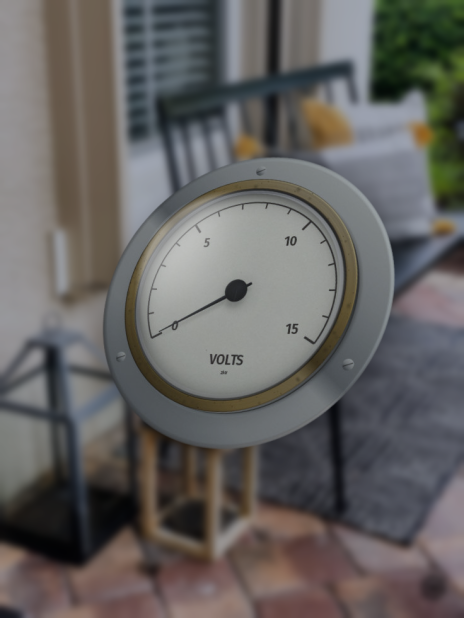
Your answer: **0** V
